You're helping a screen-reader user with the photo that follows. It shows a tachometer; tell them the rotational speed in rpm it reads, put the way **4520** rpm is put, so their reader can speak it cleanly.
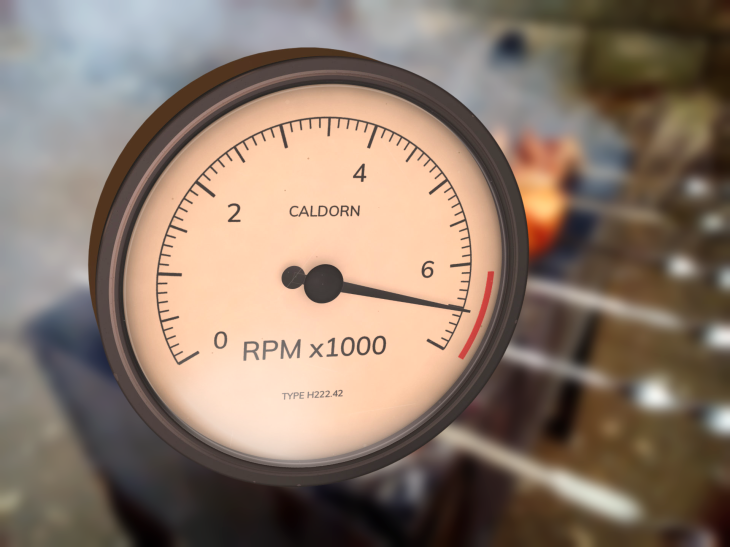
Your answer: **6500** rpm
